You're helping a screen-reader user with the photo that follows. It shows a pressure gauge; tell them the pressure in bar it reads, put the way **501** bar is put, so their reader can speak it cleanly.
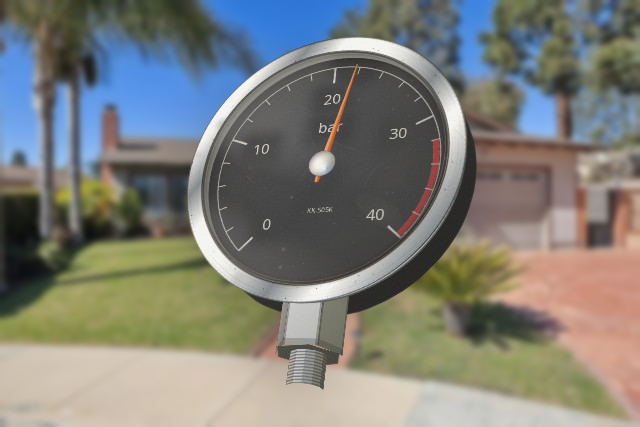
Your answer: **22** bar
